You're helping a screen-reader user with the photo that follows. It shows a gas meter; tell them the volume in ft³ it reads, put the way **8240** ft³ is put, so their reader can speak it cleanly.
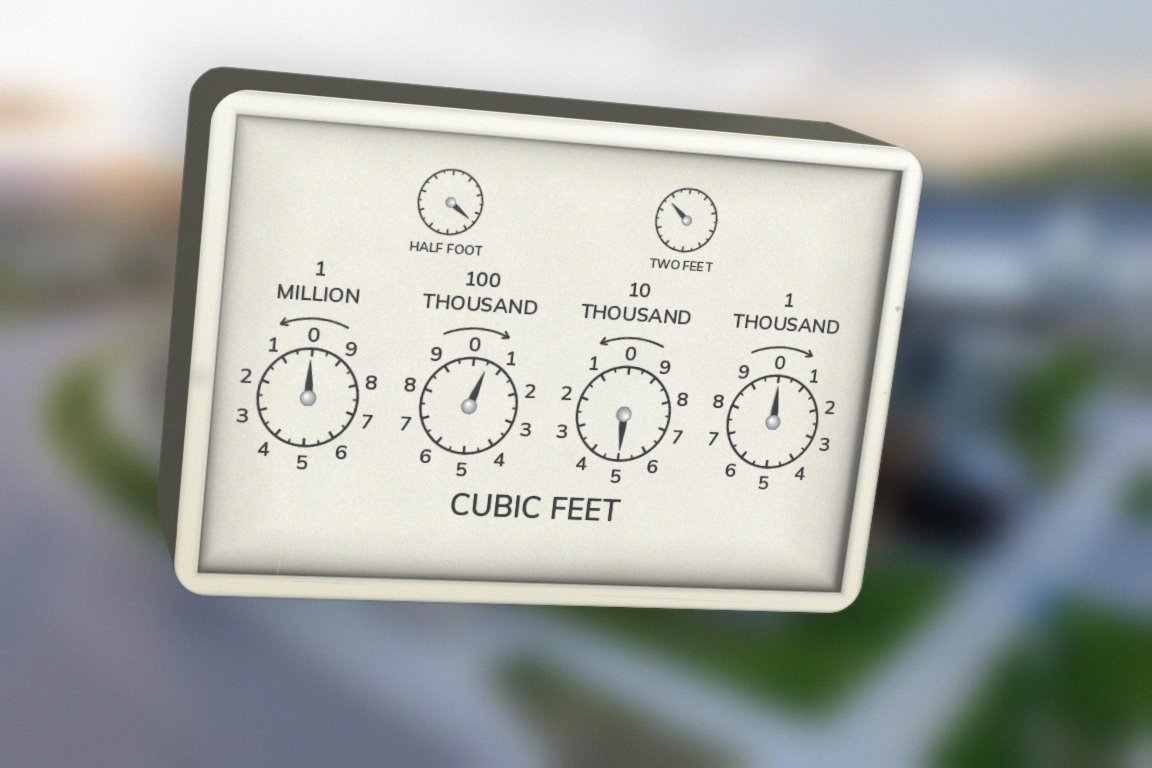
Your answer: **5000** ft³
